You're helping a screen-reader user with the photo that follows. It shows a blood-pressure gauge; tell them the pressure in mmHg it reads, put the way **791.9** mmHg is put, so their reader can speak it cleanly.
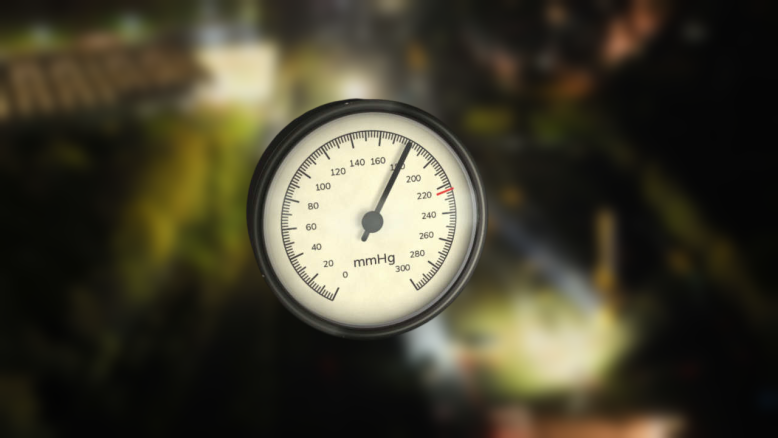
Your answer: **180** mmHg
